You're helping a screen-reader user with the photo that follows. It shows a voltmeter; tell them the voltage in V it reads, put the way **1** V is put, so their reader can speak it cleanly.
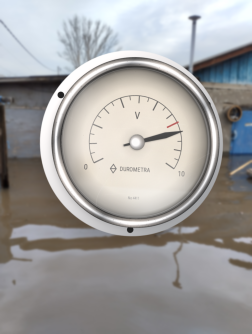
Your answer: **8** V
